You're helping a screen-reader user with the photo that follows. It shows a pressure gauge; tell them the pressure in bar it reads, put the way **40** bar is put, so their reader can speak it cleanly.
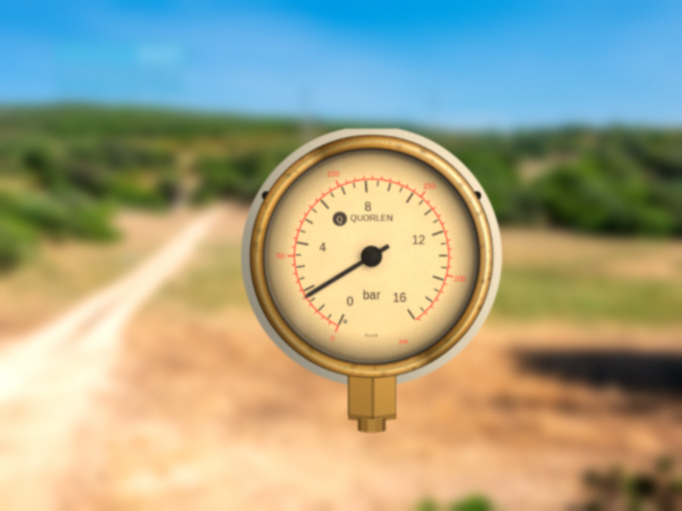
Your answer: **1.75** bar
